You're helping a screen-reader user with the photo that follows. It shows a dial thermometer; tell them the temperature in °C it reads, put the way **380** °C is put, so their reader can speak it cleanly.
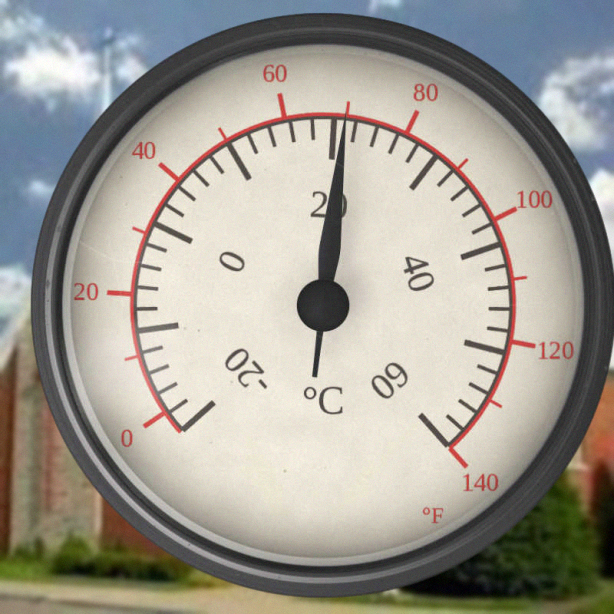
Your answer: **21** °C
